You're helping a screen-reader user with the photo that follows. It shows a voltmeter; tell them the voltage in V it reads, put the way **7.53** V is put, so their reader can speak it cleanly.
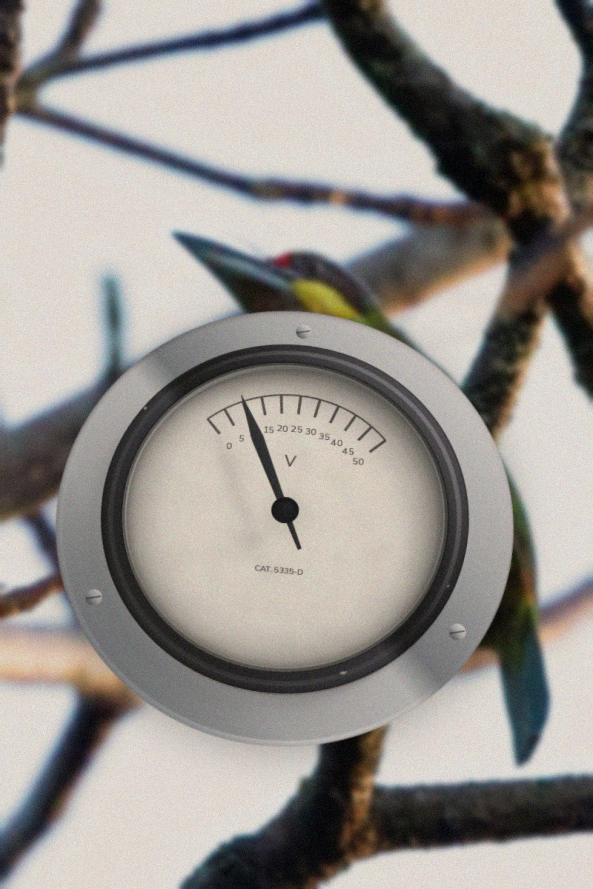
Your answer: **10** V
